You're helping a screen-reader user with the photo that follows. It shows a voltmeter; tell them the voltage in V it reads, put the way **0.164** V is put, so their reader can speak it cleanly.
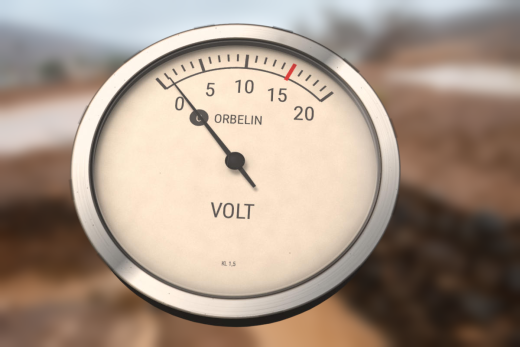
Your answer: **1** V
